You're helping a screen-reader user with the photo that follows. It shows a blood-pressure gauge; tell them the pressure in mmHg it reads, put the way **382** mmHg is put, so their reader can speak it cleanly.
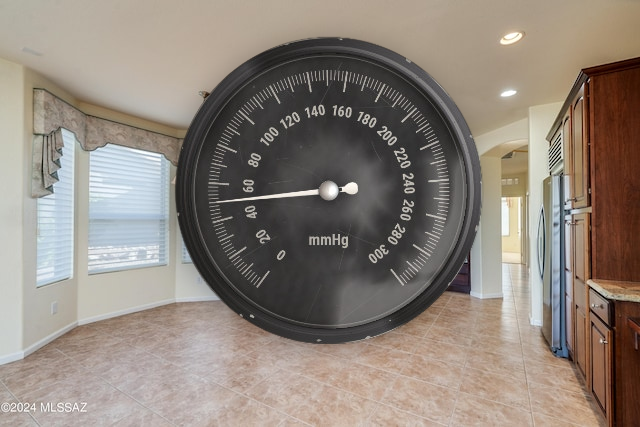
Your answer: **50** mmHg
